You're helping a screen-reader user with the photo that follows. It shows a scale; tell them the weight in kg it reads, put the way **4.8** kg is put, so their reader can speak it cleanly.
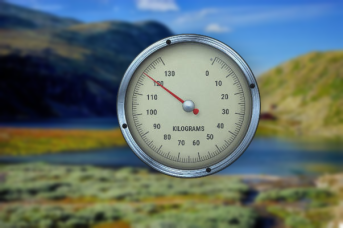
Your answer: **120** kg
